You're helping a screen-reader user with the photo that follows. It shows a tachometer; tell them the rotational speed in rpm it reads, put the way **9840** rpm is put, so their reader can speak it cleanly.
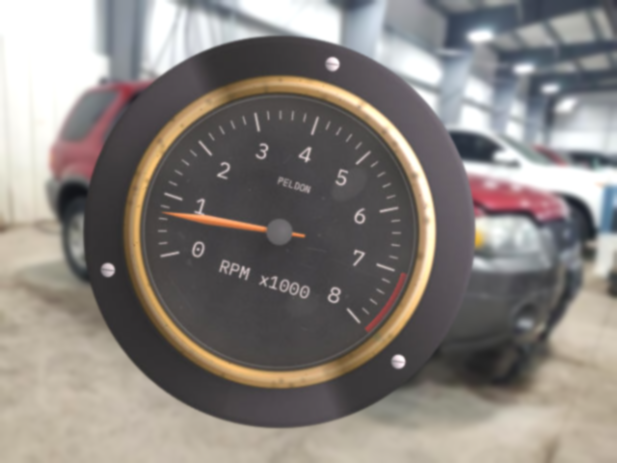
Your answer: **700** rpm
